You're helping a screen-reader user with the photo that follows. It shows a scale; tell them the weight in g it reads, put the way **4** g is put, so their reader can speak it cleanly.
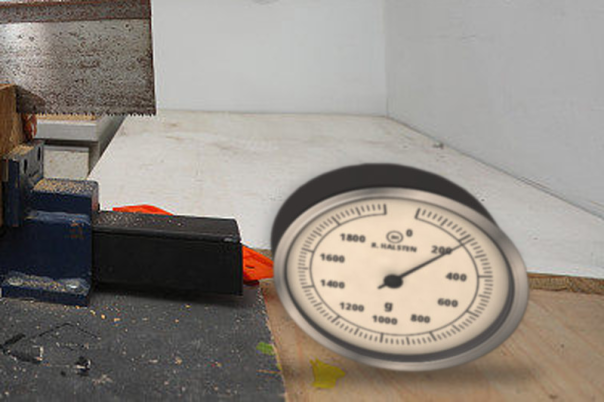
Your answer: **200** g
